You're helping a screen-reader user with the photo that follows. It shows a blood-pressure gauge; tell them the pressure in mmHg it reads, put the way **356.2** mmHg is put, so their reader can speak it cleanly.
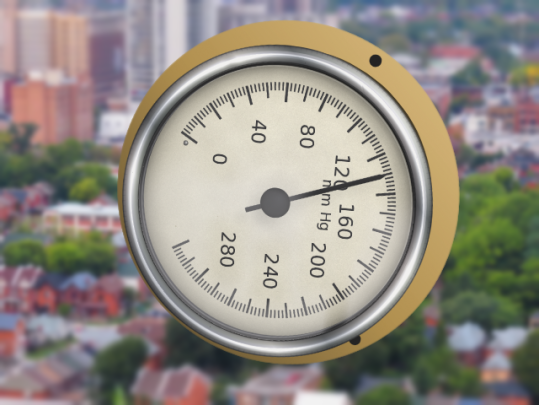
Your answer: **130** mmHg
